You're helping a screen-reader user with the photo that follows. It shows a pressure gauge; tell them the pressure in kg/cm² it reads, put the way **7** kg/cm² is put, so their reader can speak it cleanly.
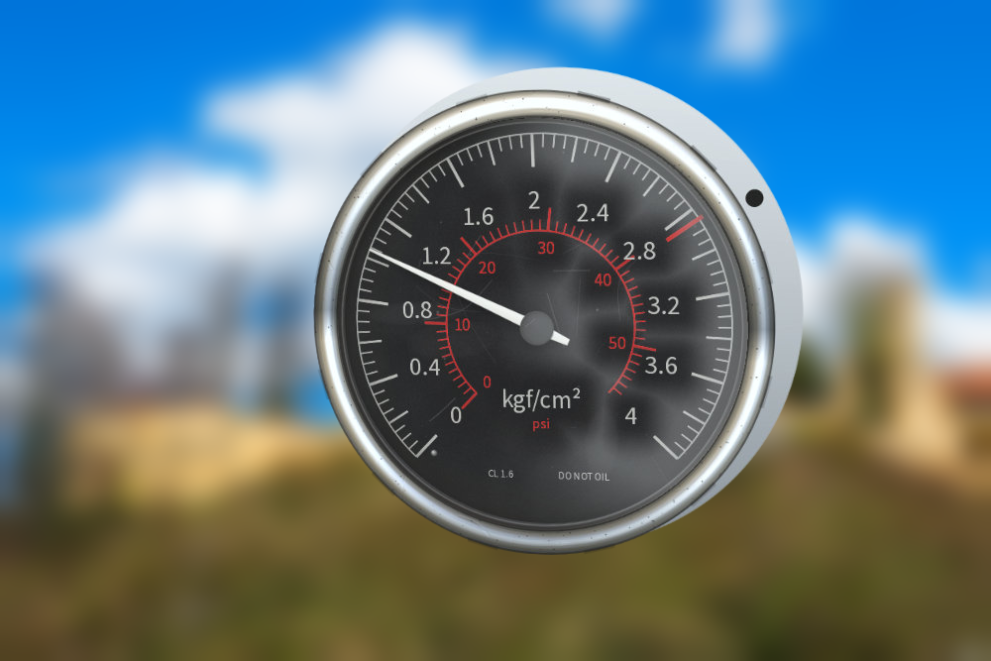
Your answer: **1.05** kg/cm²
